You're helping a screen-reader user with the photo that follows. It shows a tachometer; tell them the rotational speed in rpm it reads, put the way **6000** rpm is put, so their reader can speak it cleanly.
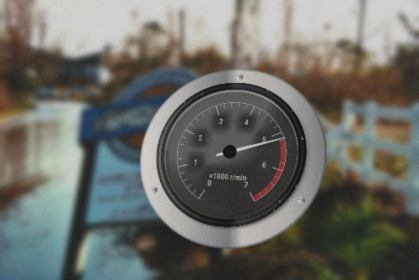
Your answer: **5200** rpm
